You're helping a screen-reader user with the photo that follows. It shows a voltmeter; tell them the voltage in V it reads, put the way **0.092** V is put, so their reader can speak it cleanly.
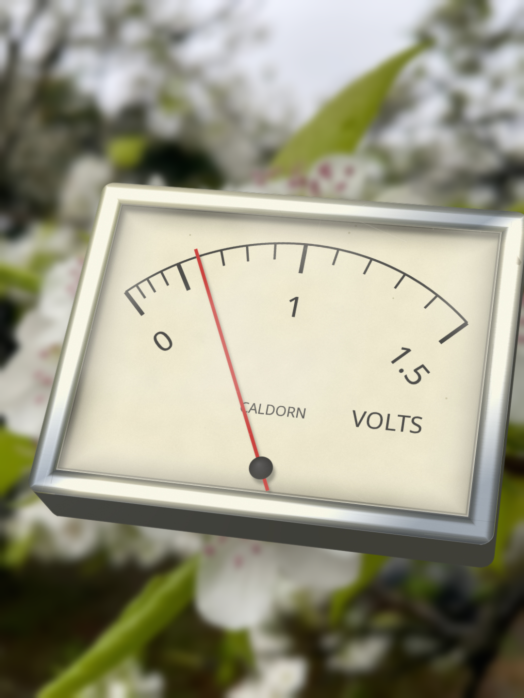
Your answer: **0.6** V
